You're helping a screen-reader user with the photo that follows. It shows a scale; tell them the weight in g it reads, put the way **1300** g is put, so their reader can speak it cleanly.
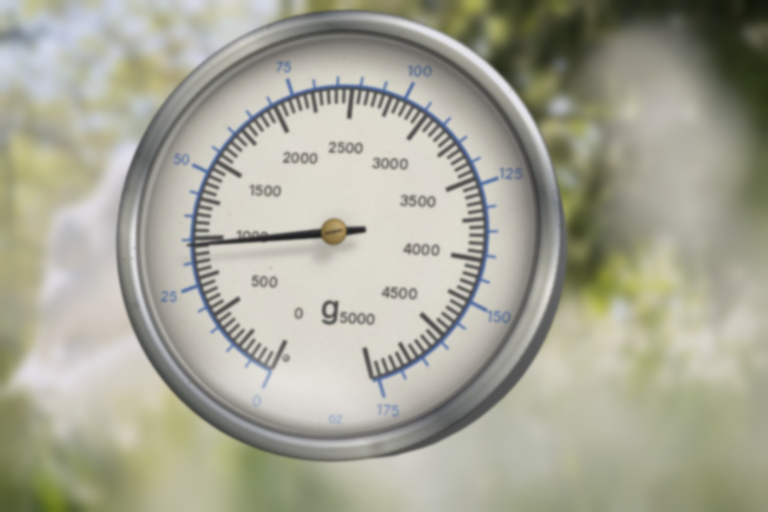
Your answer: **950** g
